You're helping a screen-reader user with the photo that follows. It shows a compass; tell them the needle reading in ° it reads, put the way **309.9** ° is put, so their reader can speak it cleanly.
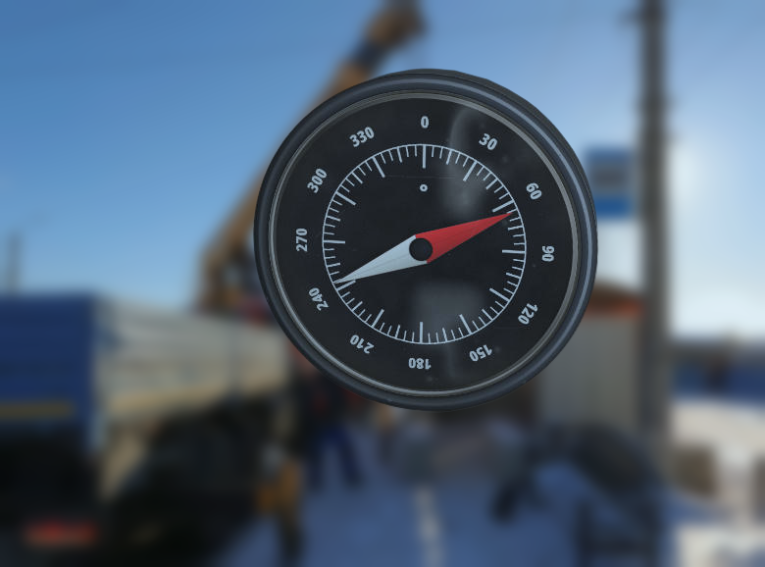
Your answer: **65** °
